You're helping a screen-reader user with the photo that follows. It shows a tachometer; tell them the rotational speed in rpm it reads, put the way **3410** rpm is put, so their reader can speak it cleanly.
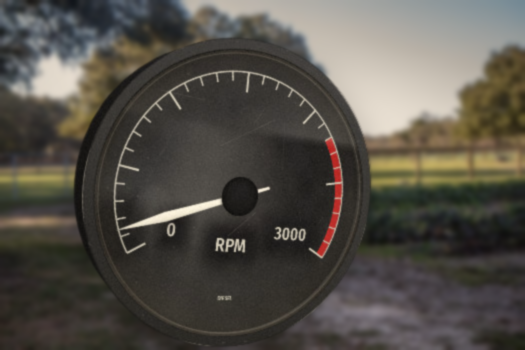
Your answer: **150** rpm
